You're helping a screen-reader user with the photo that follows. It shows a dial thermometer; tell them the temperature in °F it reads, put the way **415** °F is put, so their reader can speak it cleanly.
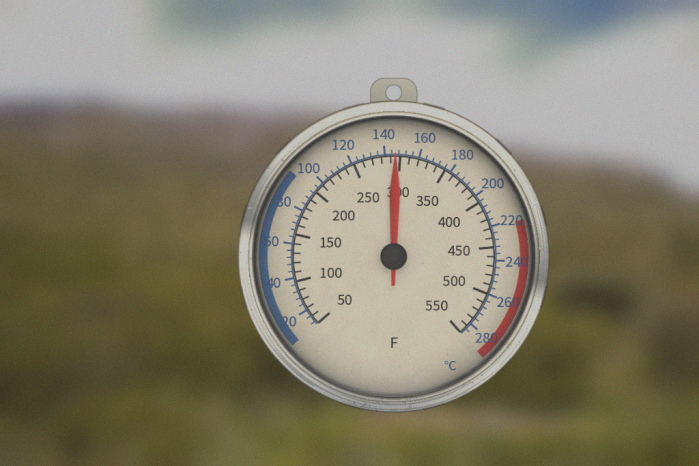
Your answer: **295** °F
